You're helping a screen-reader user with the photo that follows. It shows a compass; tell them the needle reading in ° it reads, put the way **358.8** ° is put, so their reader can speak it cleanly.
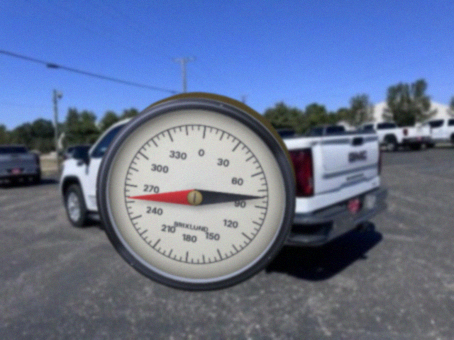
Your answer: **260** °
